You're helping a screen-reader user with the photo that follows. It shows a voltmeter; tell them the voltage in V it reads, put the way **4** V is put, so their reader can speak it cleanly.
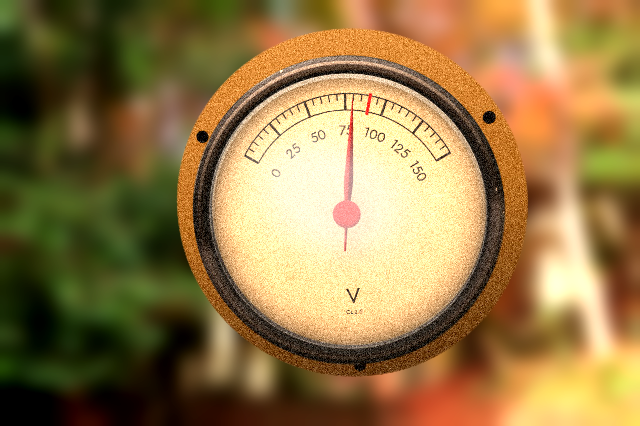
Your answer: **80** V
